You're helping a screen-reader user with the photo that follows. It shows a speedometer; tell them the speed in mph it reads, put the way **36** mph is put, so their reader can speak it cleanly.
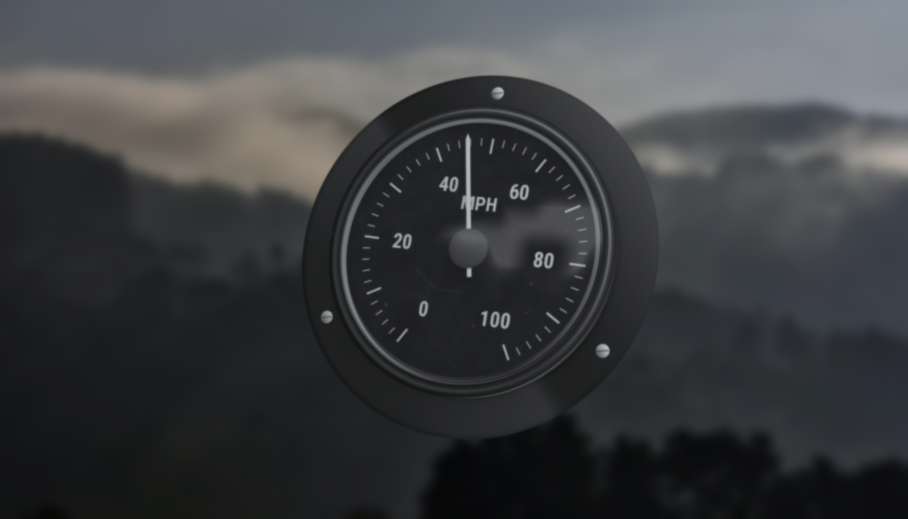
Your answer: **46** mph
